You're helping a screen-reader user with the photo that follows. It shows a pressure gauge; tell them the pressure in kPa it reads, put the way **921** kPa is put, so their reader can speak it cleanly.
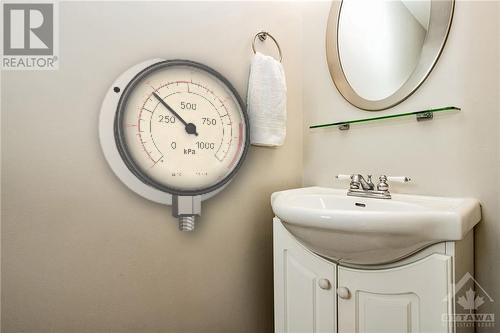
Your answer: **325** kPa
